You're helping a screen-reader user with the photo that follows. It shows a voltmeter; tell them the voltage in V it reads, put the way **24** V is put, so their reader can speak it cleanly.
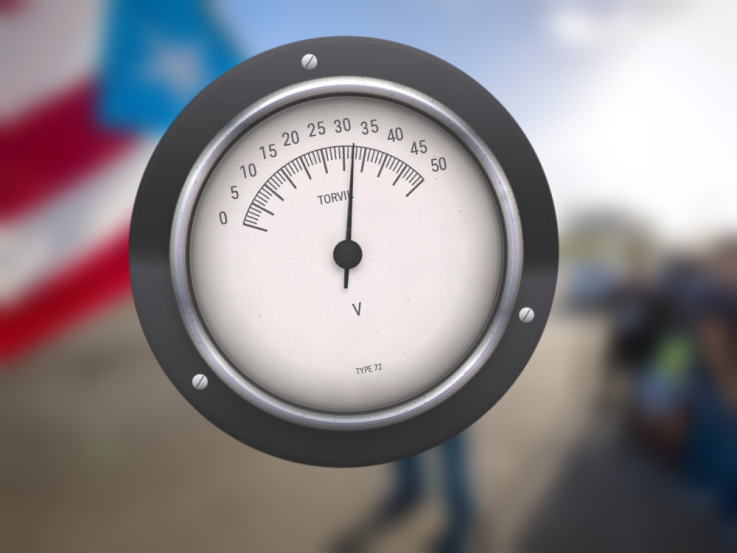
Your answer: **32** V
